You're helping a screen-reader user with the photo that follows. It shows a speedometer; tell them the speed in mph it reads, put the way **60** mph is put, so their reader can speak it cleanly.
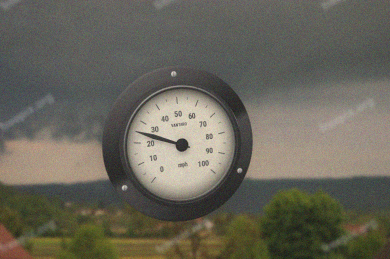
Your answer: **25** mph
